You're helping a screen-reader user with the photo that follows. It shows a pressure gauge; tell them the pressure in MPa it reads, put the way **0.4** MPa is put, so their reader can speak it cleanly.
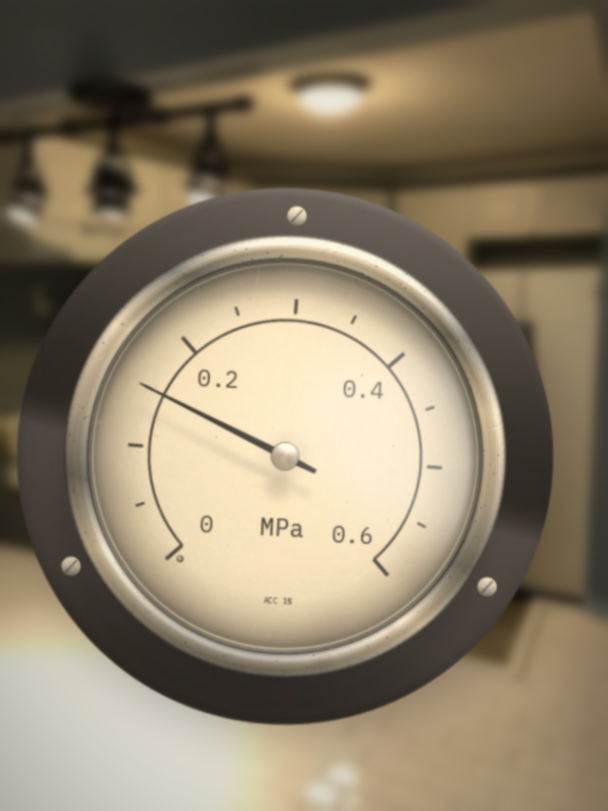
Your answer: **0.15** MPa
